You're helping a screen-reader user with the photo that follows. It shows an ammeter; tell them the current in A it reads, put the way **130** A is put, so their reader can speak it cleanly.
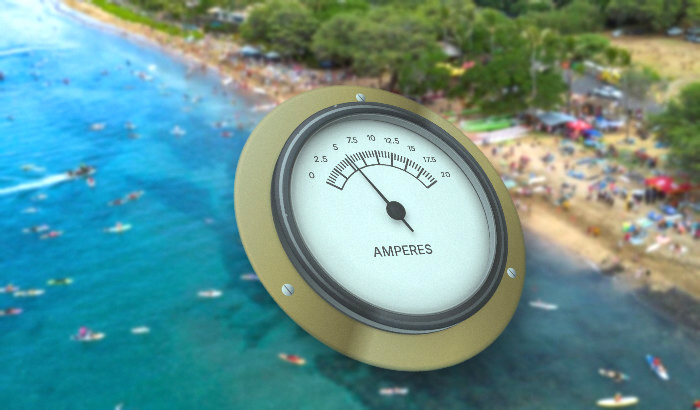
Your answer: **5** A
